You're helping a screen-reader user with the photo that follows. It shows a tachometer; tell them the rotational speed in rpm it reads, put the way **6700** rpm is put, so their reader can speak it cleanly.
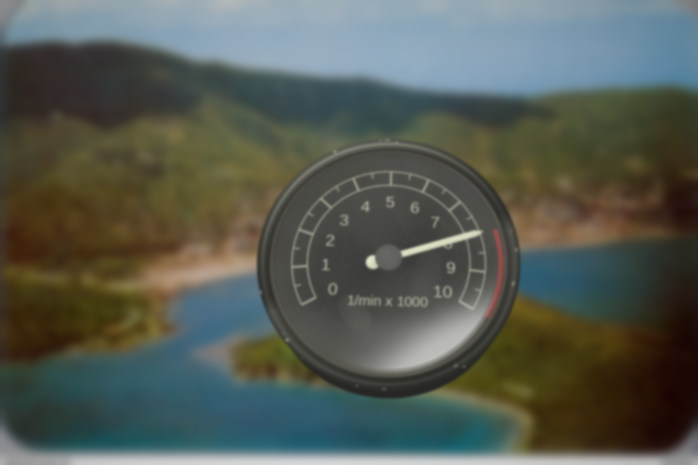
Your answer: **8000** rpm
